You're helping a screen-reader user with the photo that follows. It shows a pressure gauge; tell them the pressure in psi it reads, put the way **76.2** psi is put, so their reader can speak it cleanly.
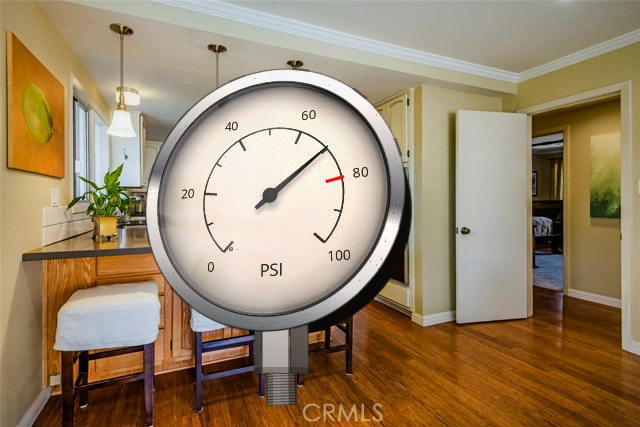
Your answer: **70** psi
